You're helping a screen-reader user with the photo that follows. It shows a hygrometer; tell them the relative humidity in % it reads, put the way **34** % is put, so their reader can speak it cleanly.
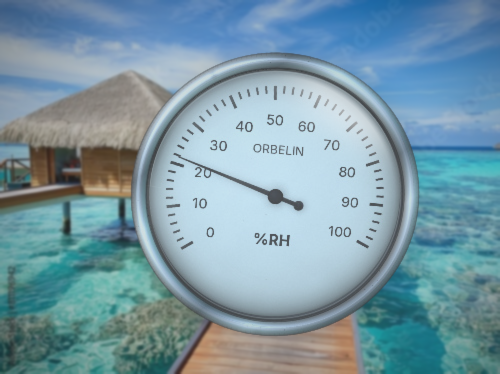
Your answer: **22** %
